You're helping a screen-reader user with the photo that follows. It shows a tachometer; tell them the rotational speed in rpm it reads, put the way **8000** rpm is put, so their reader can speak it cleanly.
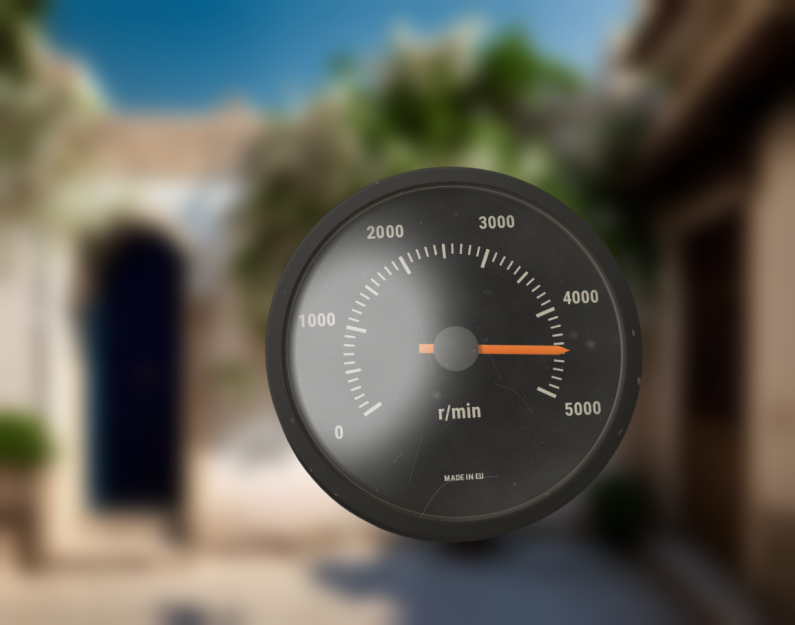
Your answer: **4500** rpm
